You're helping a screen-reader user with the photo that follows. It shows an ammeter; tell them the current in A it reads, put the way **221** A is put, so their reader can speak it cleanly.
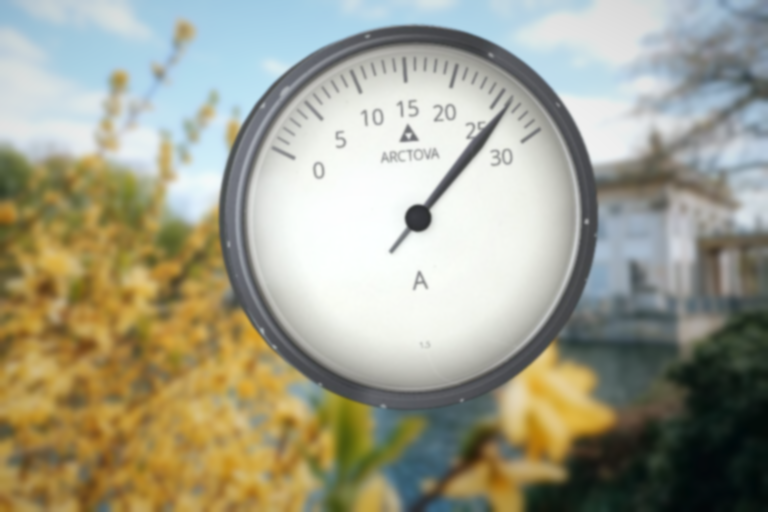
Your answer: **26** A
